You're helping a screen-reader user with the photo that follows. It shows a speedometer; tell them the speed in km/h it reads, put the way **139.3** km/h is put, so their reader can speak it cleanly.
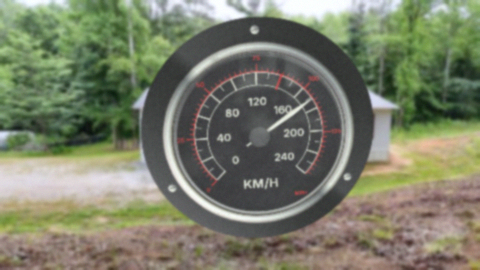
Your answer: **170** km/h
